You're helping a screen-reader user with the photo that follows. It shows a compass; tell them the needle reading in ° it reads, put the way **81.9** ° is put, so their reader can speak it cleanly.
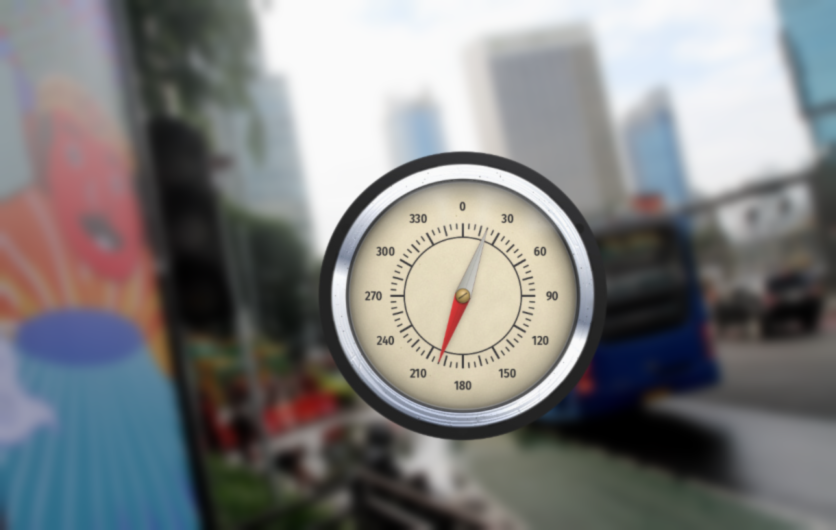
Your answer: **200** °
